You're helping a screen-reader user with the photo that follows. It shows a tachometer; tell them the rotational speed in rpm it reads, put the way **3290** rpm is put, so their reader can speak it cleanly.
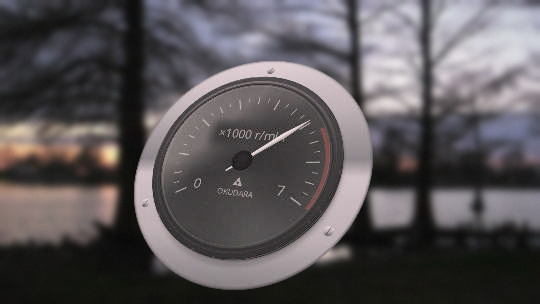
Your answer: **5000** rpm
